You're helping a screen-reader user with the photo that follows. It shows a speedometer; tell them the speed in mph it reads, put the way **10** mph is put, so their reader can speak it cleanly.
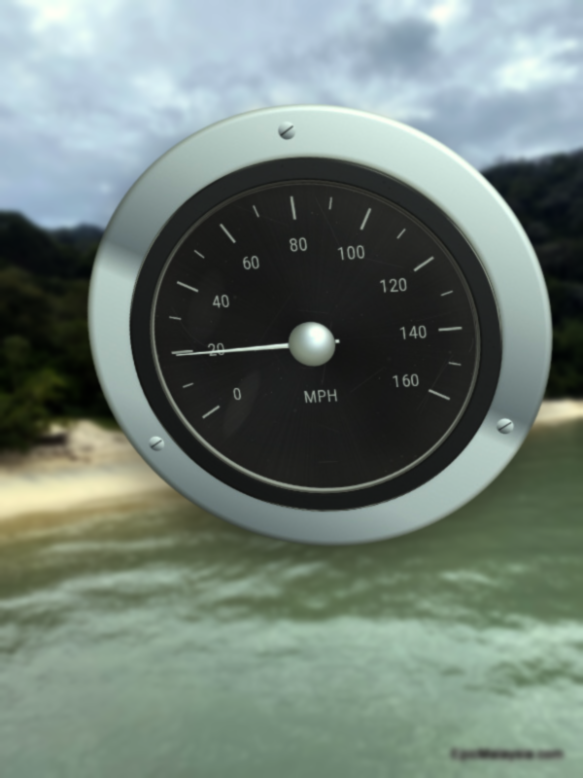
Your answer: **20** mph
